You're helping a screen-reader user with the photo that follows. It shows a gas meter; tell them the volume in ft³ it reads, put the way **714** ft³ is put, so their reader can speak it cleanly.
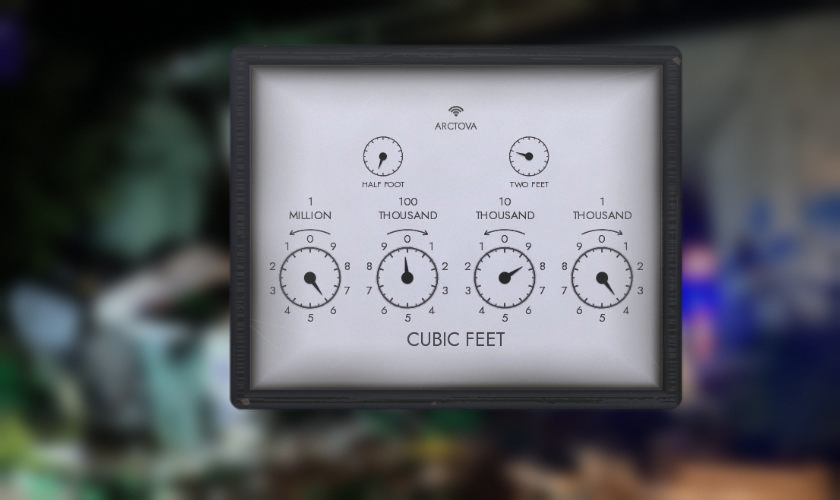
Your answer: **598400** ft³
